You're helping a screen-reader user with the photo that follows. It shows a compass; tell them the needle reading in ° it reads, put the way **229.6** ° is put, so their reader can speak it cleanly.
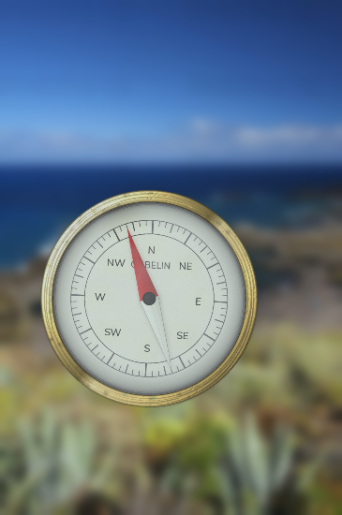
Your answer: **340** °
